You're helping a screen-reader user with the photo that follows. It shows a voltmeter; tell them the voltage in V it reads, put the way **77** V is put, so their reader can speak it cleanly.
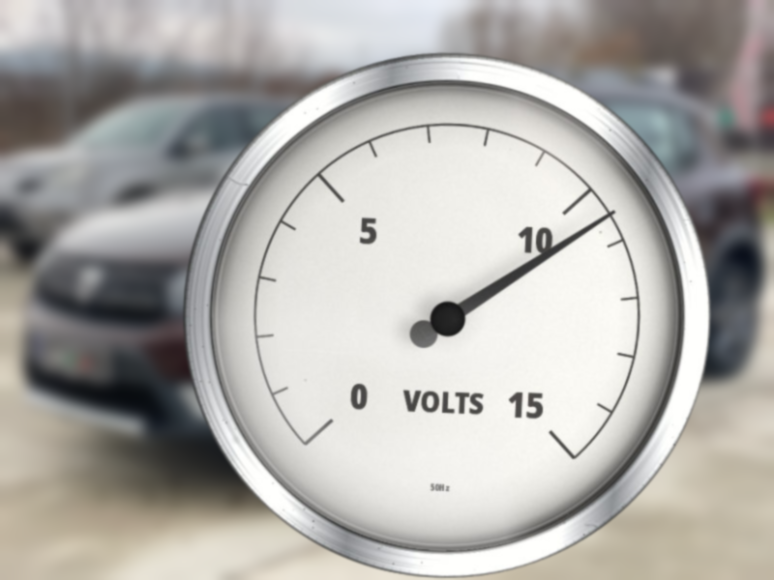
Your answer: **10.5** V
